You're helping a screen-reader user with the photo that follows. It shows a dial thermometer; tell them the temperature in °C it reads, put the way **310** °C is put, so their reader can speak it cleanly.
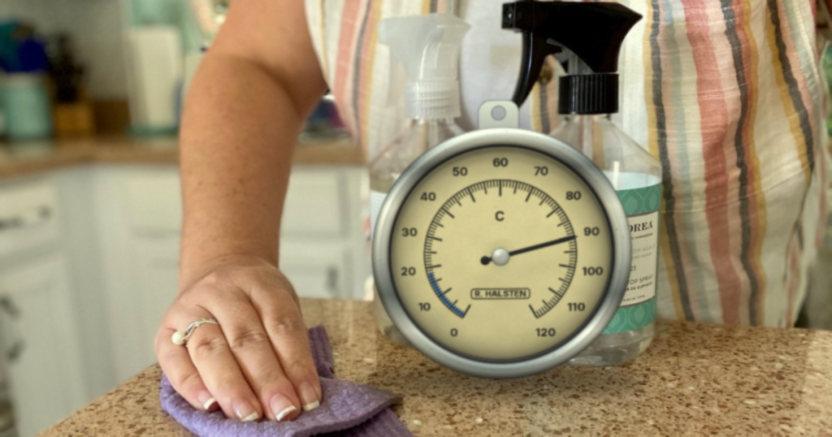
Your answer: **90** °C
